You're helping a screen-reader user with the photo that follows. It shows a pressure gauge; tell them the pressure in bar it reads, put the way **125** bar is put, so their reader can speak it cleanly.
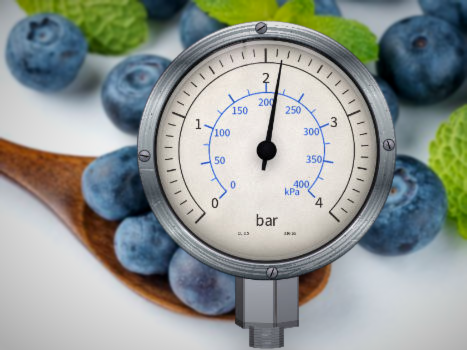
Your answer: **2.15** bar
